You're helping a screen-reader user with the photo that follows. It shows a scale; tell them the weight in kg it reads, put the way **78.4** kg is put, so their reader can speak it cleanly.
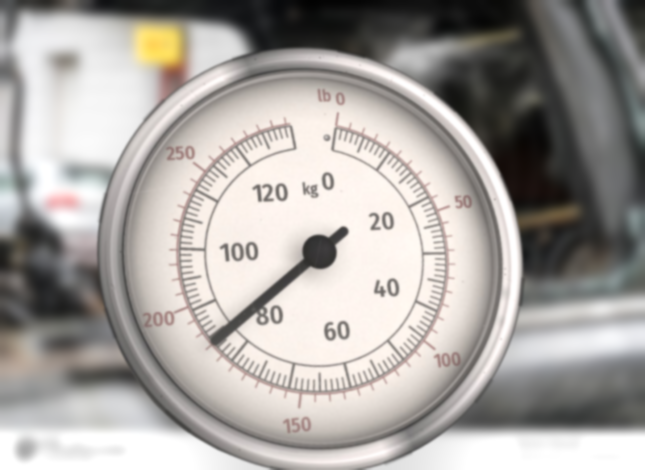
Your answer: **84** kg
